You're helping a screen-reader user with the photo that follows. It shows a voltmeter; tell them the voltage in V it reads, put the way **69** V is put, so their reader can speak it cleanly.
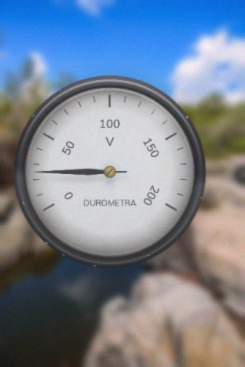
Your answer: **25** V
